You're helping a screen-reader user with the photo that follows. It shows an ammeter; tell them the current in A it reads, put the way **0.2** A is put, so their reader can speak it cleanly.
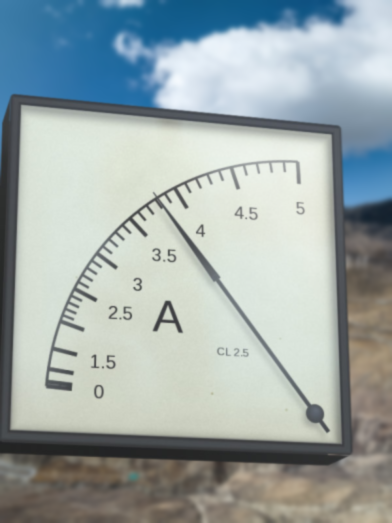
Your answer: **3.8** A
